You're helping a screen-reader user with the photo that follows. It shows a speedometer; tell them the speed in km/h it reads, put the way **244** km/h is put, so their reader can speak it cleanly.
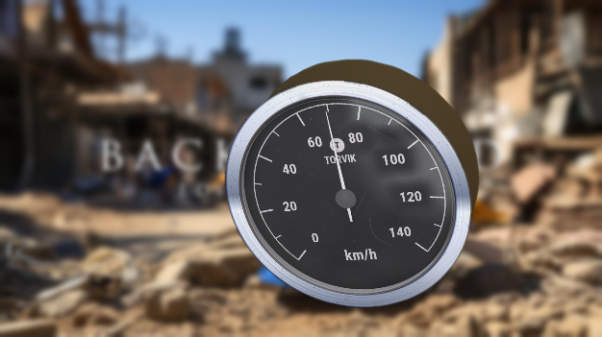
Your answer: **70** km/h
